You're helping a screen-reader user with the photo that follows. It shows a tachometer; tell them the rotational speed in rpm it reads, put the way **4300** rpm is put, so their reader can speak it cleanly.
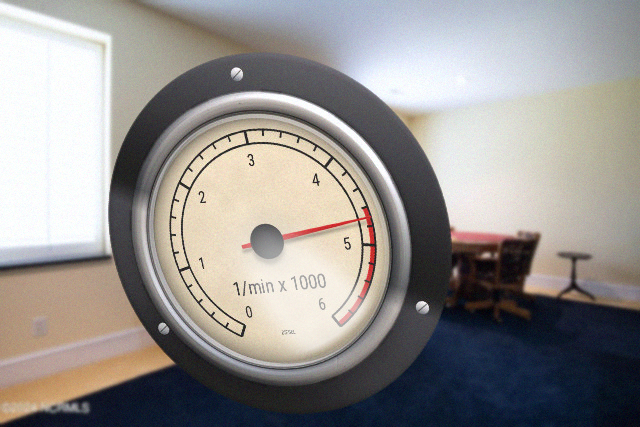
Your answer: **4700** rpm
